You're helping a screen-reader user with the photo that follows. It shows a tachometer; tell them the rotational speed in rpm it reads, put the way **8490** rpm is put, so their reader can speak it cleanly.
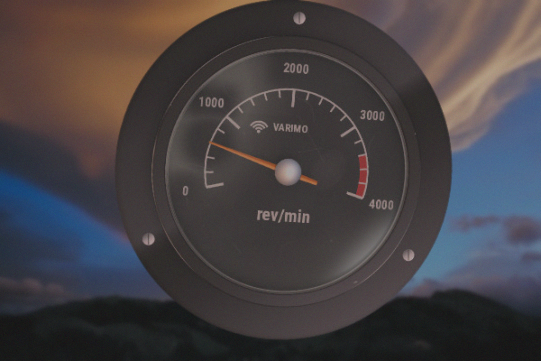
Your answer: **600** rpm
